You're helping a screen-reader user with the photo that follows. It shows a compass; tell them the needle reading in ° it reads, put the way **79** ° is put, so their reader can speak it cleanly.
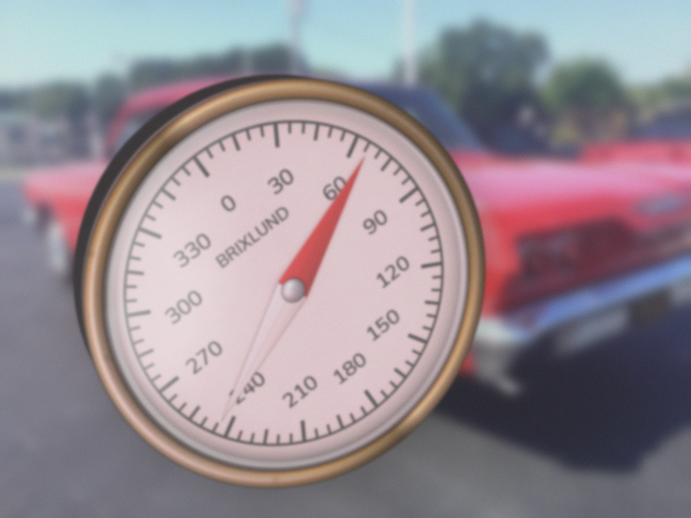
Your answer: **65** °
